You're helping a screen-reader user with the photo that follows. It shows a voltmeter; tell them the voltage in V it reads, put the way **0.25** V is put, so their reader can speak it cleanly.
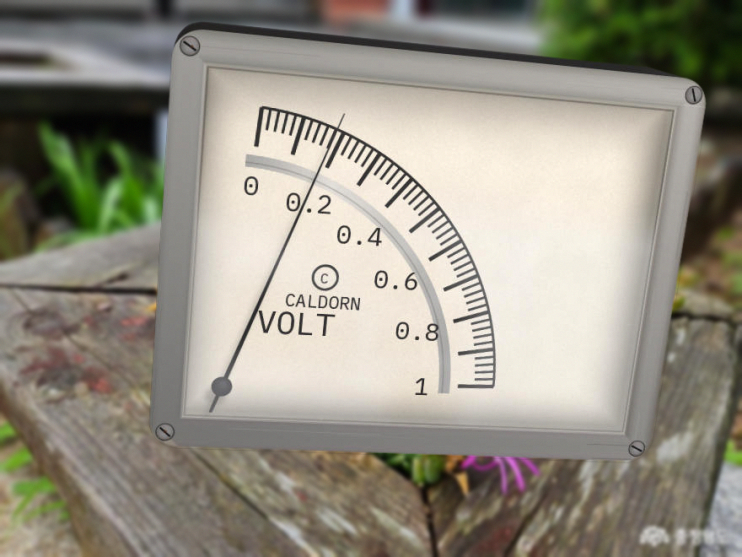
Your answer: **0.18** V
